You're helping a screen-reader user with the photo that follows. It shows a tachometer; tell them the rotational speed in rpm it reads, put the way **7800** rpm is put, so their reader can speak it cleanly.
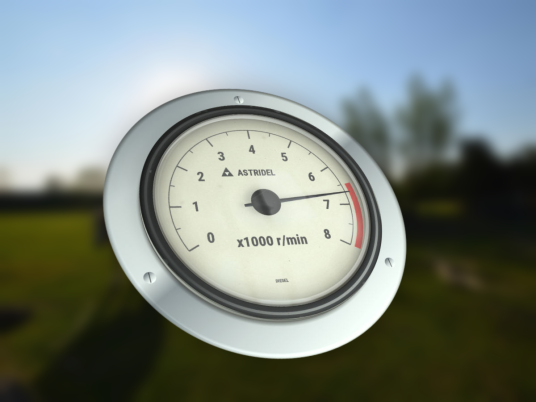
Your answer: **6750** rpm
